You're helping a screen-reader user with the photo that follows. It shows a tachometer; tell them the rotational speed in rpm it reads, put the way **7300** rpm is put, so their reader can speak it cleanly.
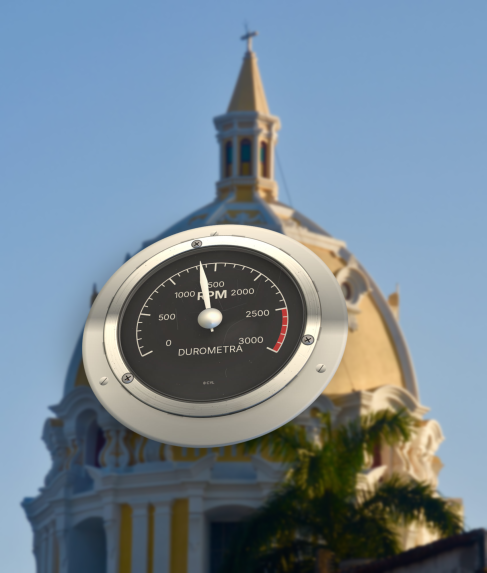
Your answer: **1350** rpm
